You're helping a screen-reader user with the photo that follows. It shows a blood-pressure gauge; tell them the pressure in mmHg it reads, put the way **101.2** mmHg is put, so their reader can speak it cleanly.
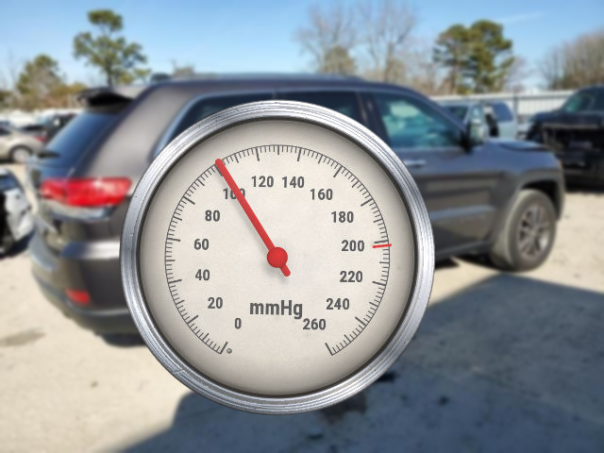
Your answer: **102** mmHg
